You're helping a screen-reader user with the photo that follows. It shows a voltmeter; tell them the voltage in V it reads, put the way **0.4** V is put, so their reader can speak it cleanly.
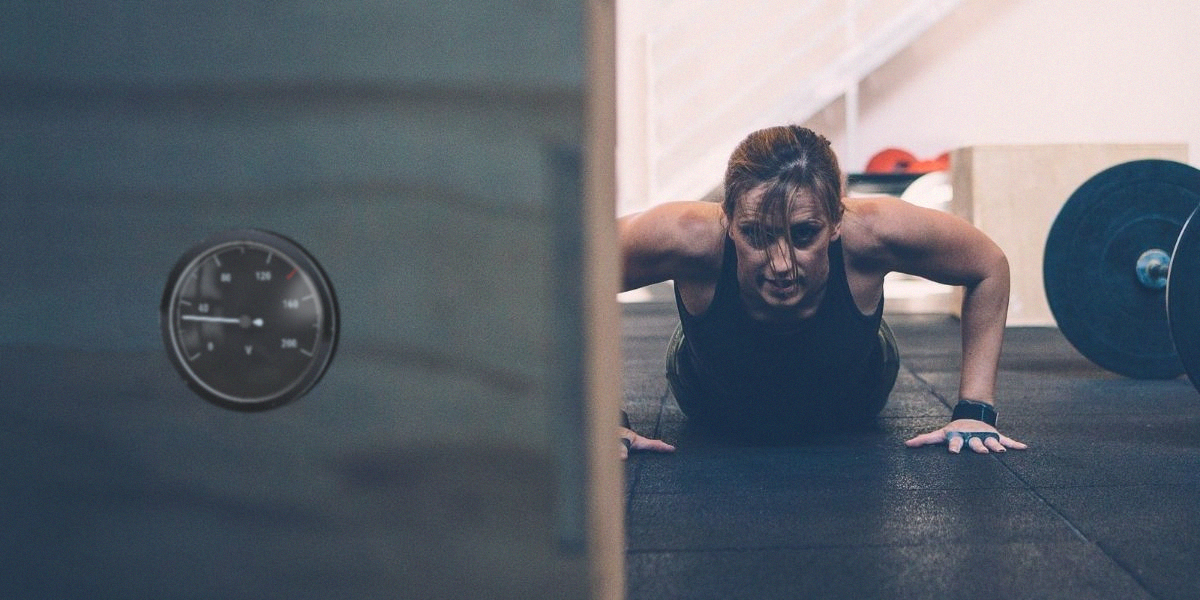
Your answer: **30** V
